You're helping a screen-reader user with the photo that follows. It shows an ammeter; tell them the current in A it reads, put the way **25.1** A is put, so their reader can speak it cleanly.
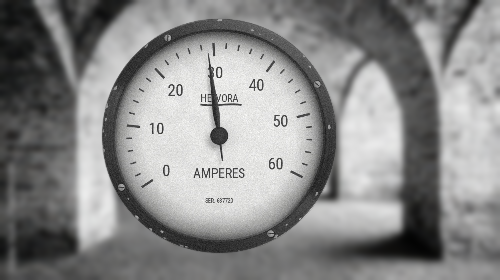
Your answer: **29** A
